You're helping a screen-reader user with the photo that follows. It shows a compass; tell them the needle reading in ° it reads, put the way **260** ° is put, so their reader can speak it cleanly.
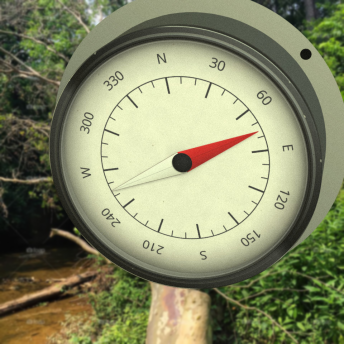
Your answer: **75** °
